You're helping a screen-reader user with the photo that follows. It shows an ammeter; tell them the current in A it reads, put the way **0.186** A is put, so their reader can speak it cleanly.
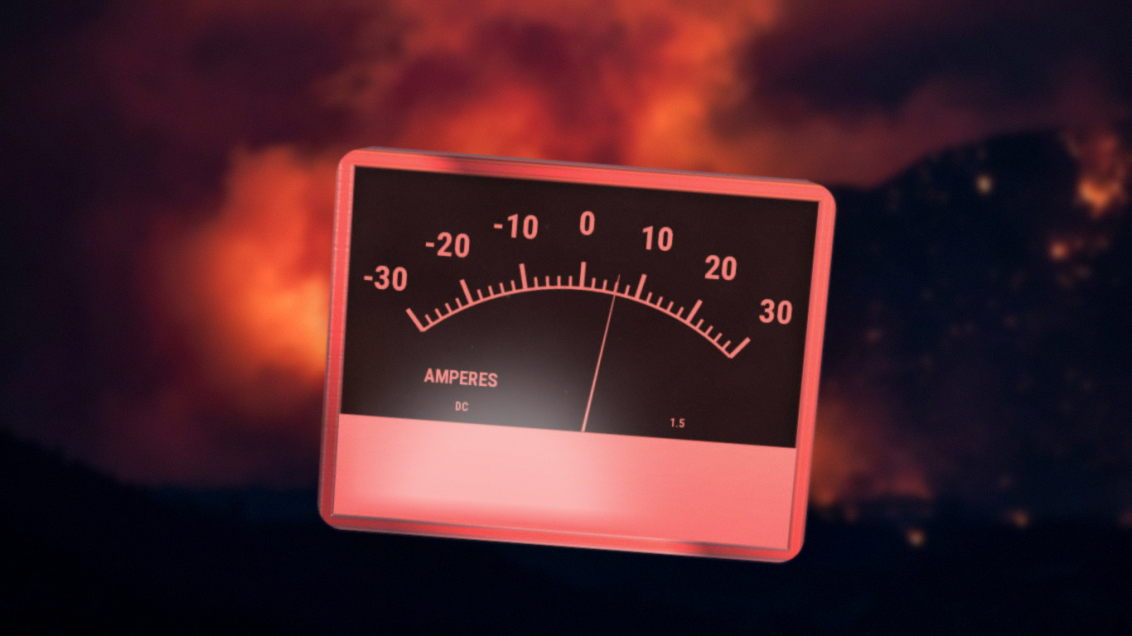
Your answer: **6** A
